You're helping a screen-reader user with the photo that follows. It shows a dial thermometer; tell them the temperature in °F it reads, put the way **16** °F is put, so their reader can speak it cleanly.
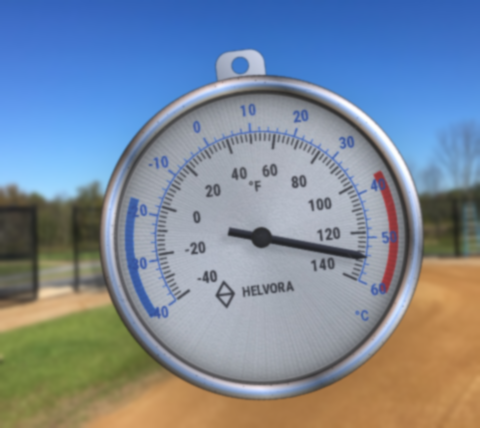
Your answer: **130** °F
